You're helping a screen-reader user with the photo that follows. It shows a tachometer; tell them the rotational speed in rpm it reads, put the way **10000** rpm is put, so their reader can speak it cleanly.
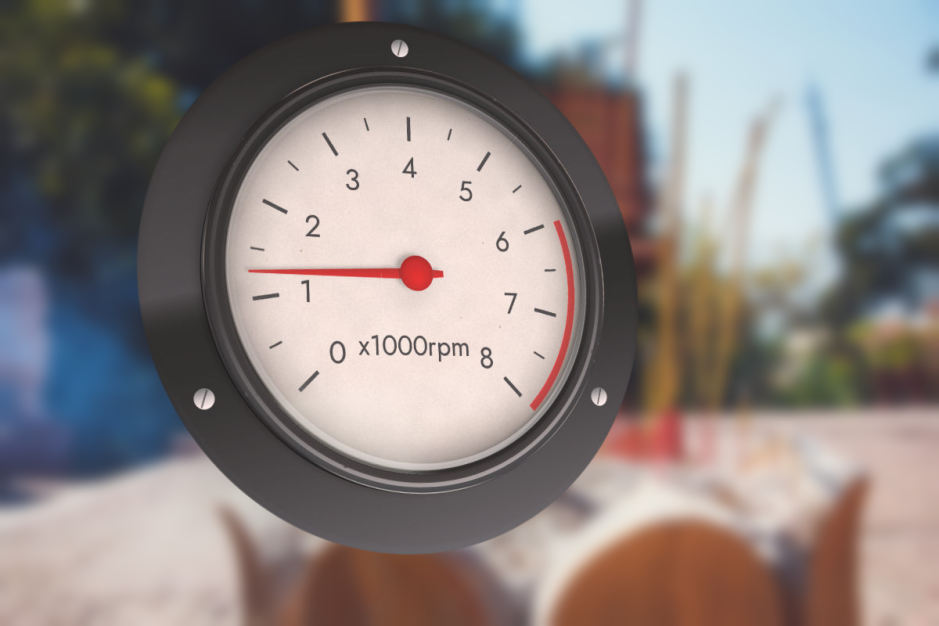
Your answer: **1250** rpm
